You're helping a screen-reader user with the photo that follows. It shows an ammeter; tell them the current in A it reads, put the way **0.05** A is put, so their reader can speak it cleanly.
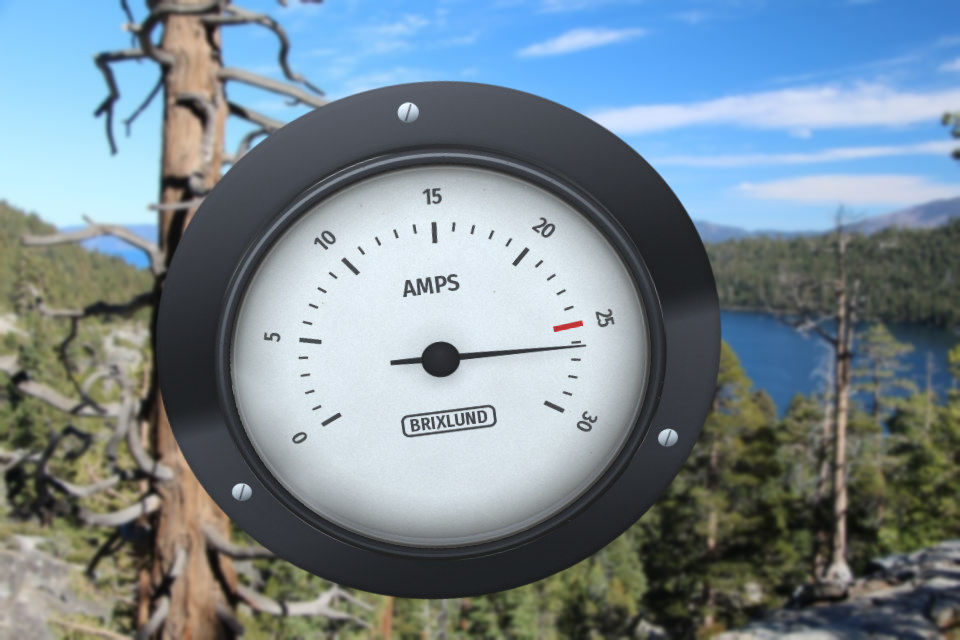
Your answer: **26** A
